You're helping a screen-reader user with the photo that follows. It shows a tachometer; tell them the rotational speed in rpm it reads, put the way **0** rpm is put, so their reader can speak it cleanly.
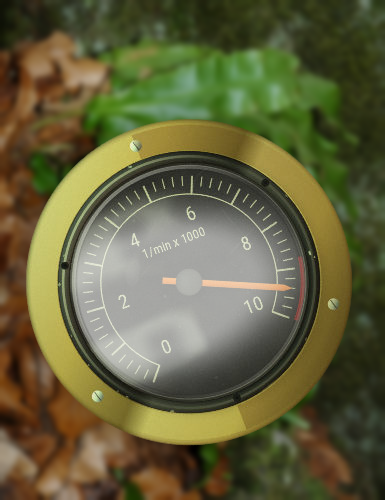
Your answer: **9400** rpm
